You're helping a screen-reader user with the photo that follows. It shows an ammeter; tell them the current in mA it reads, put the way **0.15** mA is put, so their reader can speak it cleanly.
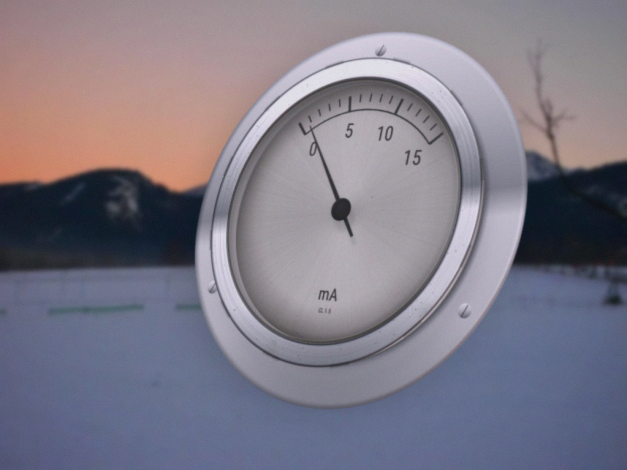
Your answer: **1** mA
